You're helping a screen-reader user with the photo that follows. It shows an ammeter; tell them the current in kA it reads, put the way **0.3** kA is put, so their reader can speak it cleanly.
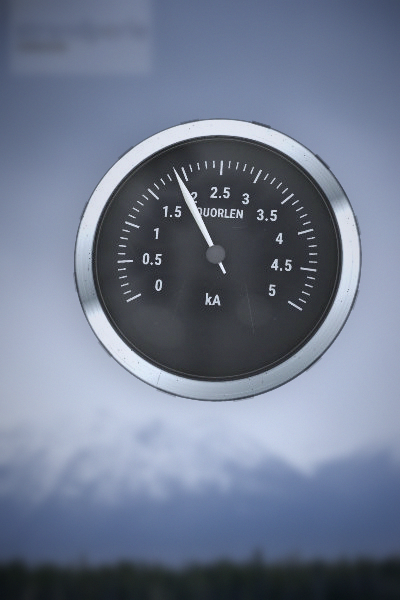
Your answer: **1.9** kA
